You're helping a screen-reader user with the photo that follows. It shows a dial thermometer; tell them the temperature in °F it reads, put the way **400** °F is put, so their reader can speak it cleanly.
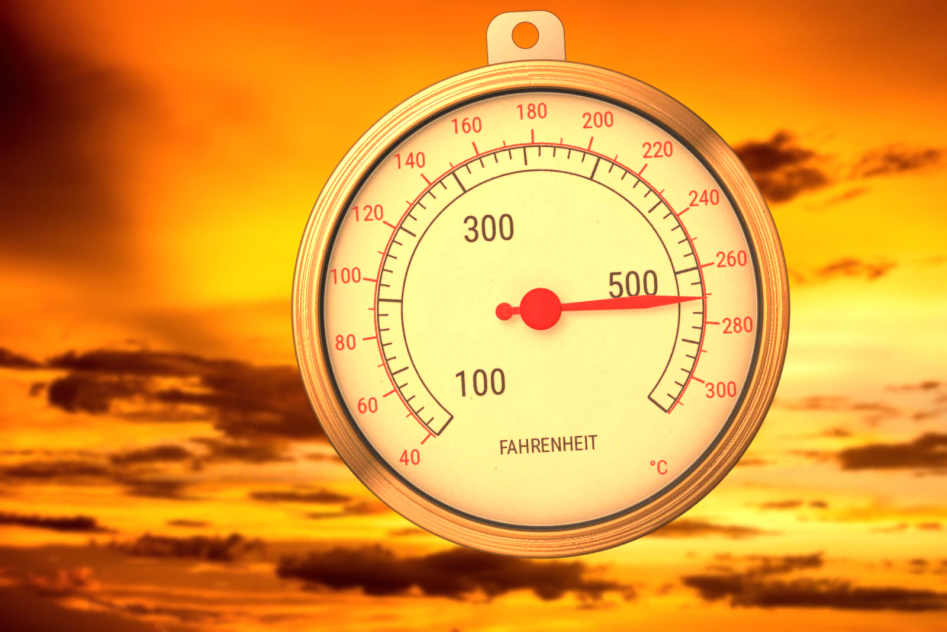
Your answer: **520** °F
